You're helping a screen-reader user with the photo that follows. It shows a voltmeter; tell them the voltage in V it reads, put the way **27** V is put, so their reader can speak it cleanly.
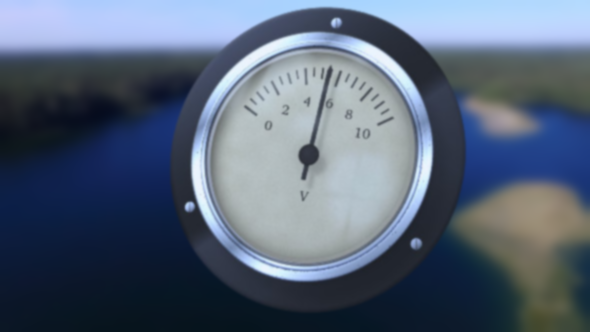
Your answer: **5.5** V
